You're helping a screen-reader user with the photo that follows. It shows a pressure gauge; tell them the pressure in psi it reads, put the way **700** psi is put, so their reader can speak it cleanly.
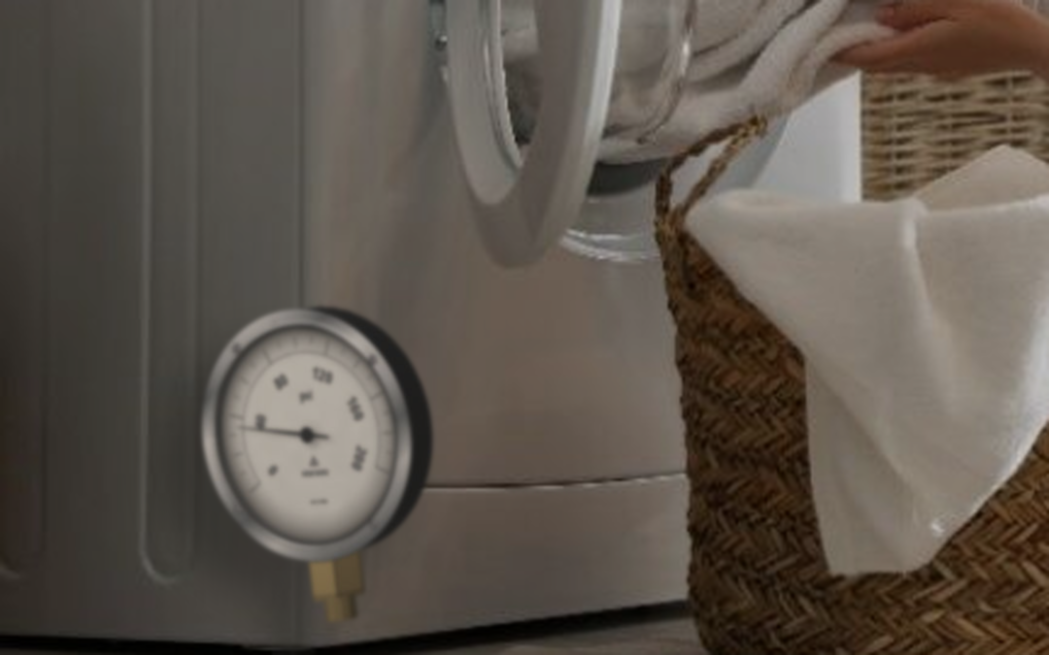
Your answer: **35** psi
